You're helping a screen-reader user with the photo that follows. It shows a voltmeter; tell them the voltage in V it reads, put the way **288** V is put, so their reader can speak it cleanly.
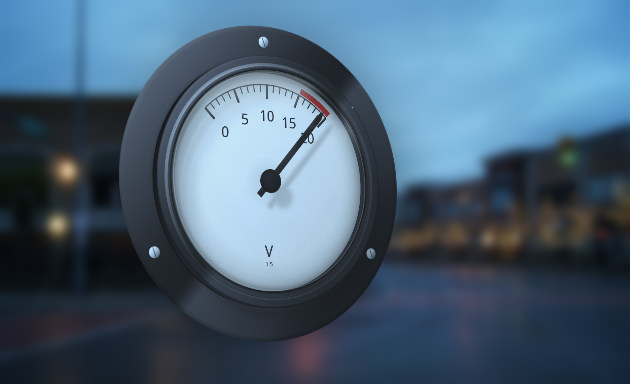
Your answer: **19** V
